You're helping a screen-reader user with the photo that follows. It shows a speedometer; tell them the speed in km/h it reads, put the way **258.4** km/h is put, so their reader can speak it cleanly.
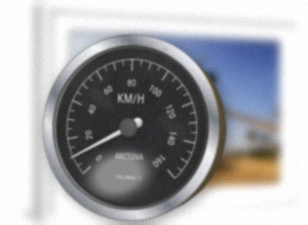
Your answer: **10** km/h
